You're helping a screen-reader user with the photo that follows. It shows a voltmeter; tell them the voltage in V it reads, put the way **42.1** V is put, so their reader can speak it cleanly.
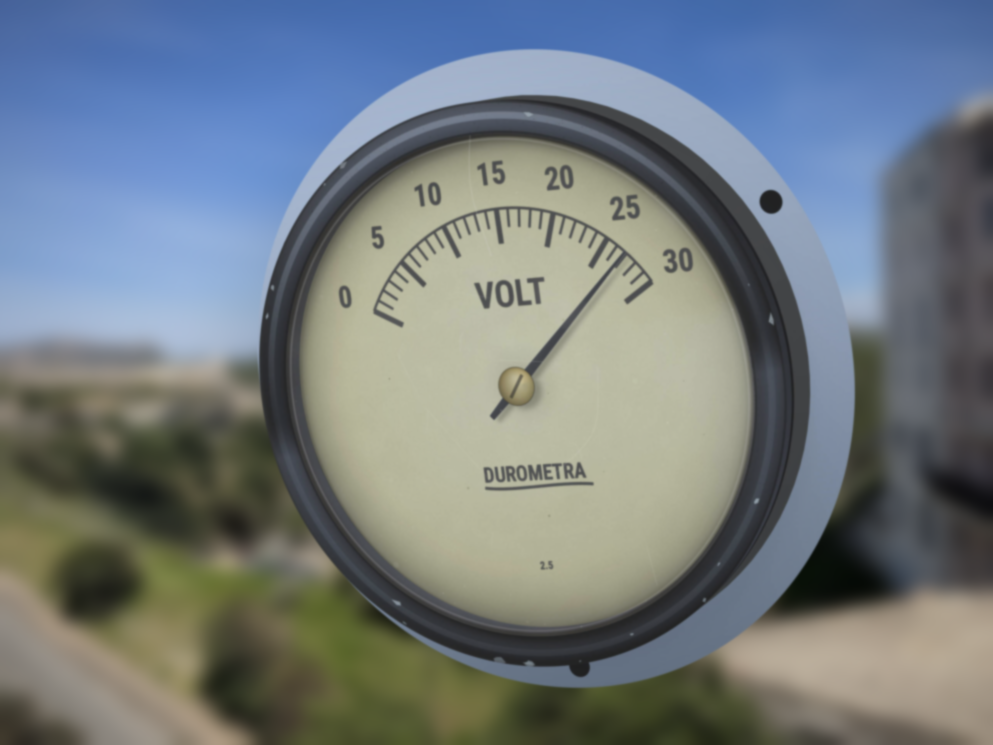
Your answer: **27** V
